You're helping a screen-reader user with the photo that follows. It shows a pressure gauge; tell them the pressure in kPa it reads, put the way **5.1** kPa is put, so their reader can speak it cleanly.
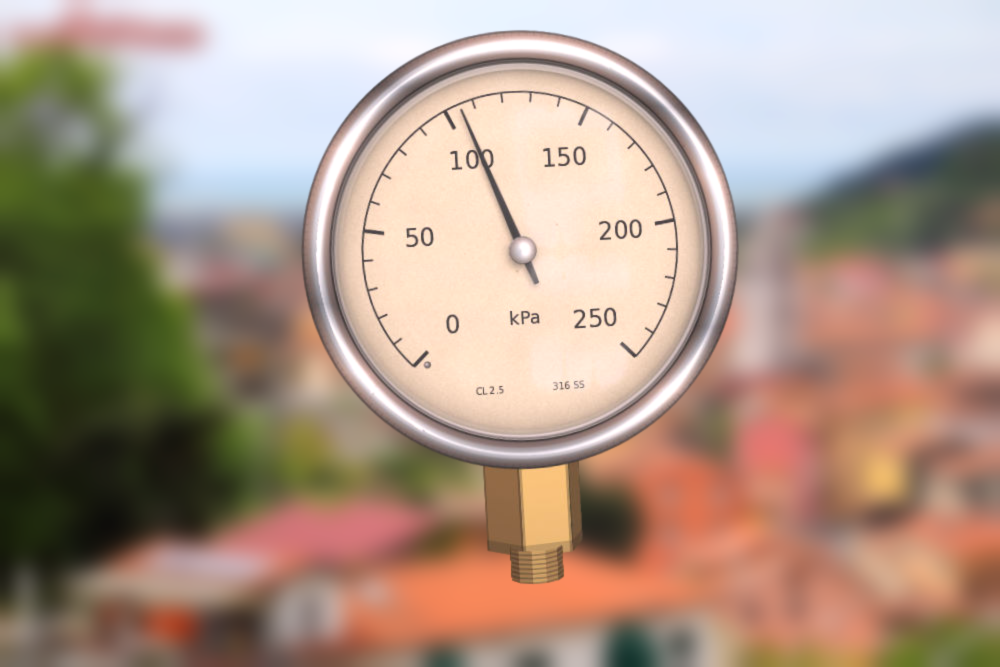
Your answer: **105** kPa
